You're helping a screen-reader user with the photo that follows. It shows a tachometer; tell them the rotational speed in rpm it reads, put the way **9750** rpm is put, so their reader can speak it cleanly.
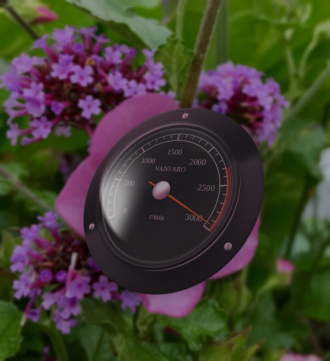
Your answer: **2950** rpm
